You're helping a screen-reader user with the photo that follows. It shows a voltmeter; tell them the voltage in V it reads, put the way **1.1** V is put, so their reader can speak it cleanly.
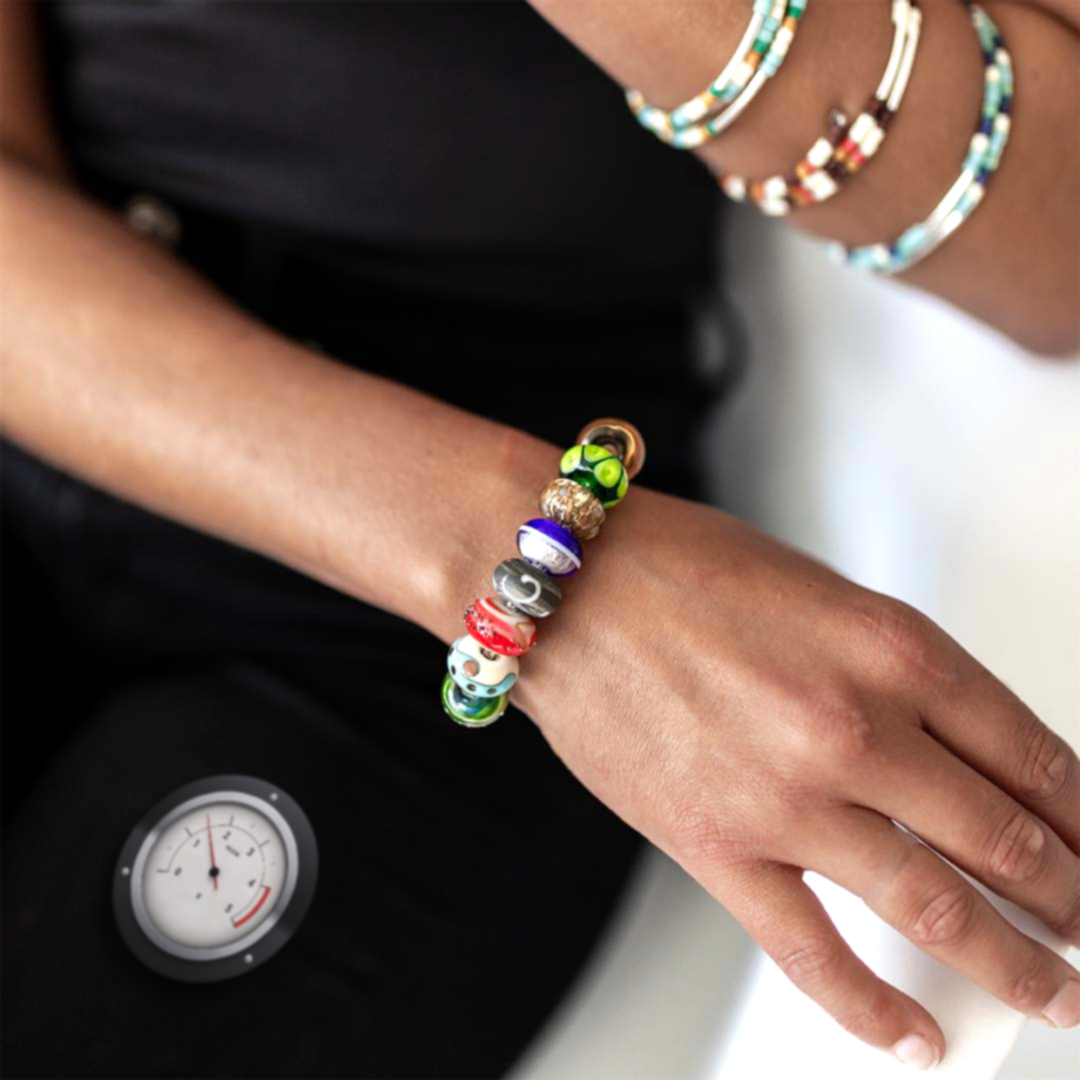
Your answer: **1.5** V
